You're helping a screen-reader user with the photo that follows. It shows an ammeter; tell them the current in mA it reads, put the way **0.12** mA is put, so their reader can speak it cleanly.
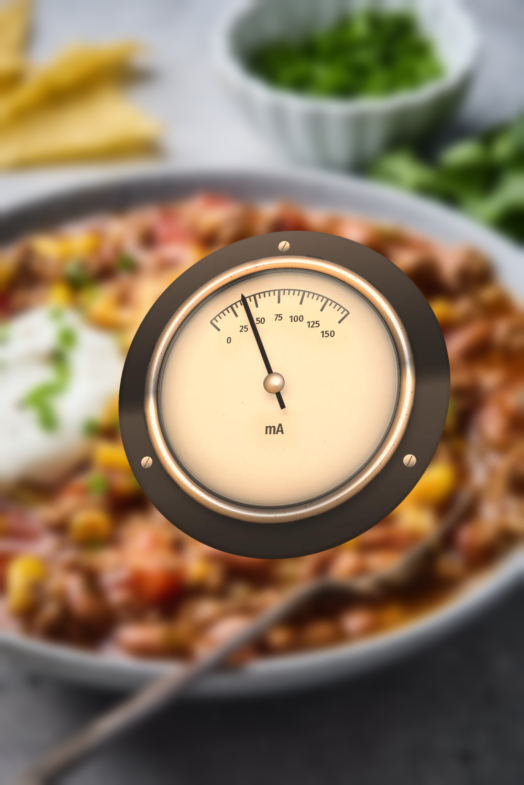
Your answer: **40** mA
